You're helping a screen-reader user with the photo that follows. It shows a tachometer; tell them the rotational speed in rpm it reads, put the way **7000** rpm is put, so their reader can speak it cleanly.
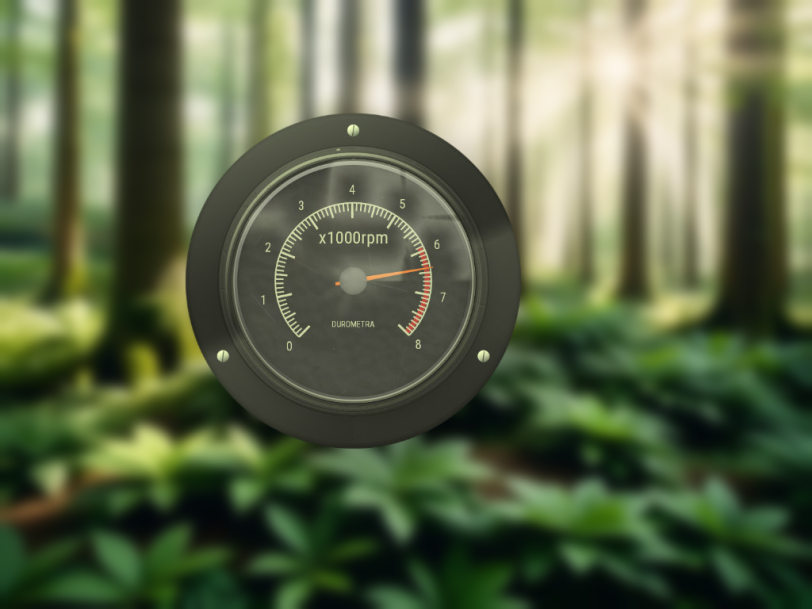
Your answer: **6400** rpm
